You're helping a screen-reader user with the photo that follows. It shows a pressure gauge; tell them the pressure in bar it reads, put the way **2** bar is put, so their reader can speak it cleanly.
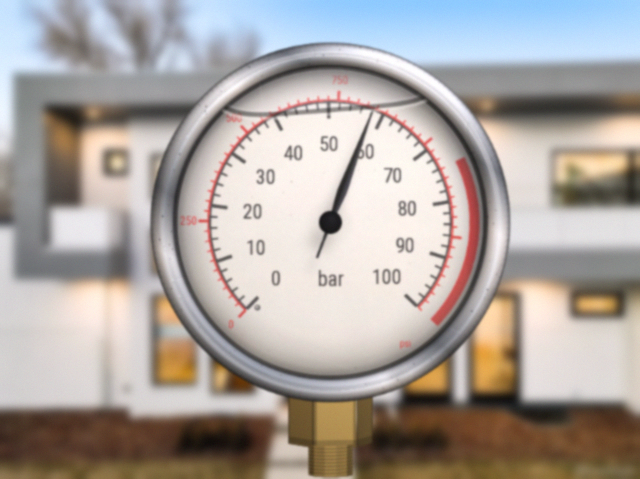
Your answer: **58** bar
